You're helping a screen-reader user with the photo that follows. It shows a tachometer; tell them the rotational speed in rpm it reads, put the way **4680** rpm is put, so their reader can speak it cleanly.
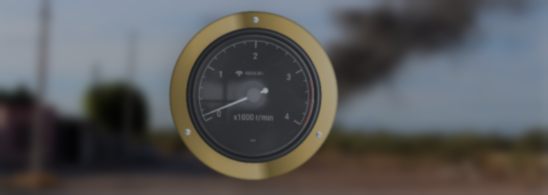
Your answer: **100** rpm
